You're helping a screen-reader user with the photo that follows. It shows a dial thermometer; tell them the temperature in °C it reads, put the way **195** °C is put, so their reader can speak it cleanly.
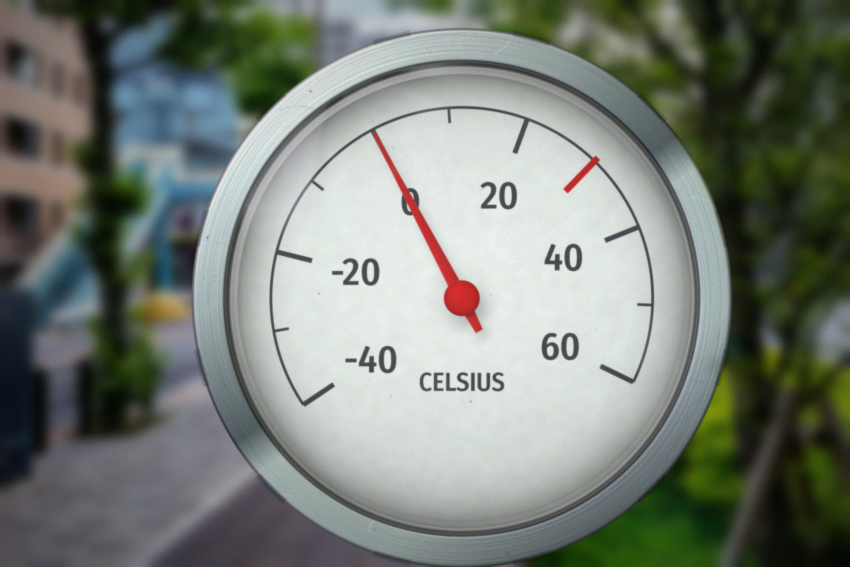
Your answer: **0** °C
